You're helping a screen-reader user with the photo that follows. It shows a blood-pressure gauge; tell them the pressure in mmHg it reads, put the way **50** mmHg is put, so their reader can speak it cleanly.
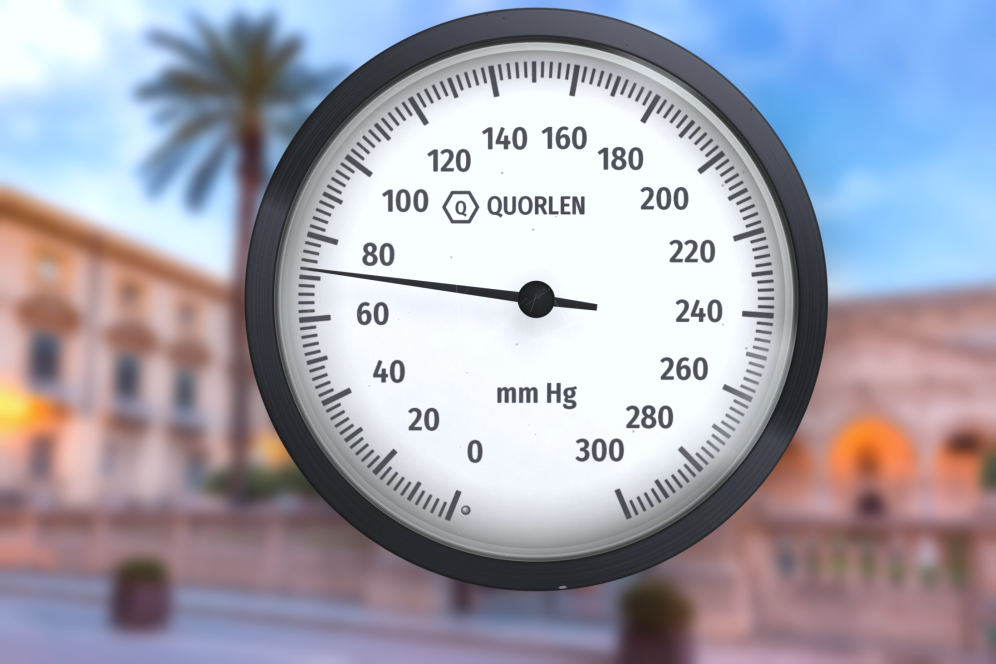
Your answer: **72** mmHg
